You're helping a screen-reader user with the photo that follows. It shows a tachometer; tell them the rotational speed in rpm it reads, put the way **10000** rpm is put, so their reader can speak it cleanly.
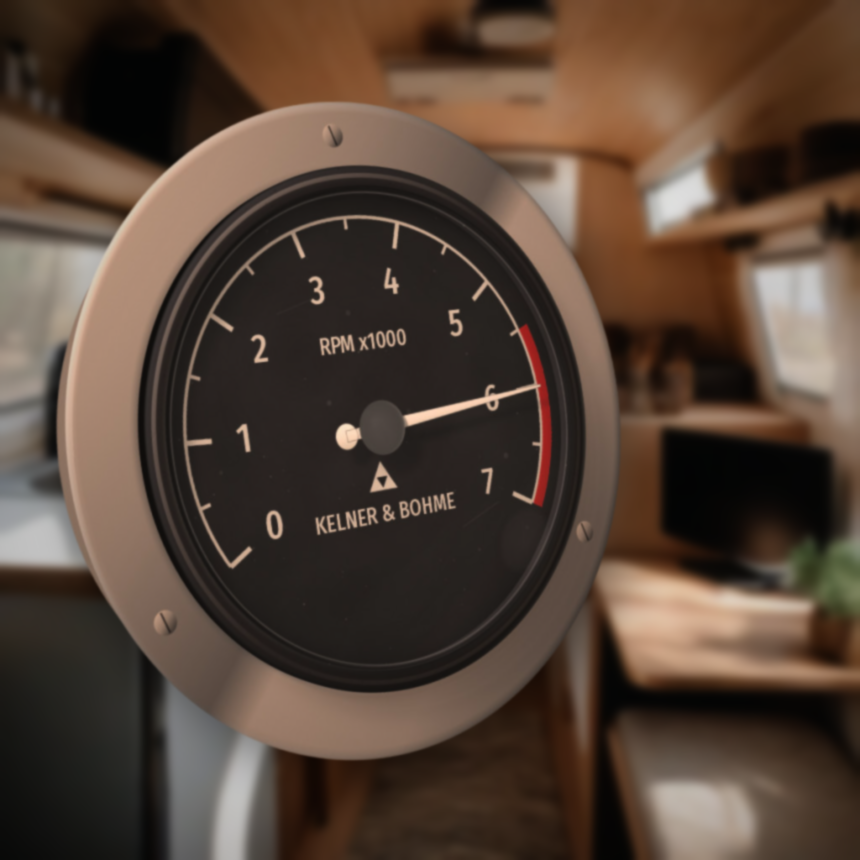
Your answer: **6000** rpm
